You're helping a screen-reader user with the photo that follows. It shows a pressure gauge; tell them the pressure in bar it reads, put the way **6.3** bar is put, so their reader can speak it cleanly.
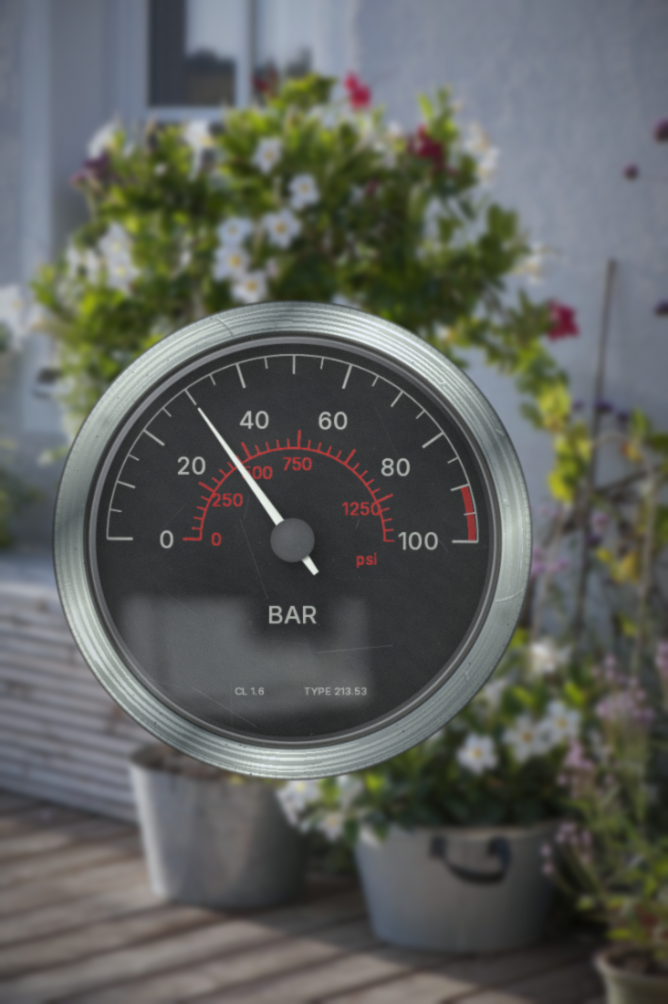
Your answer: **30** bar
